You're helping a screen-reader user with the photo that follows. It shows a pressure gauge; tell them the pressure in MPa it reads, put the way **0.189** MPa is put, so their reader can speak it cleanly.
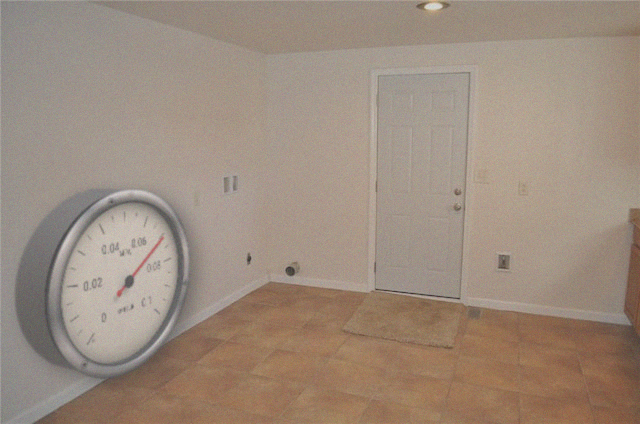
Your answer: **0.07** MPa
